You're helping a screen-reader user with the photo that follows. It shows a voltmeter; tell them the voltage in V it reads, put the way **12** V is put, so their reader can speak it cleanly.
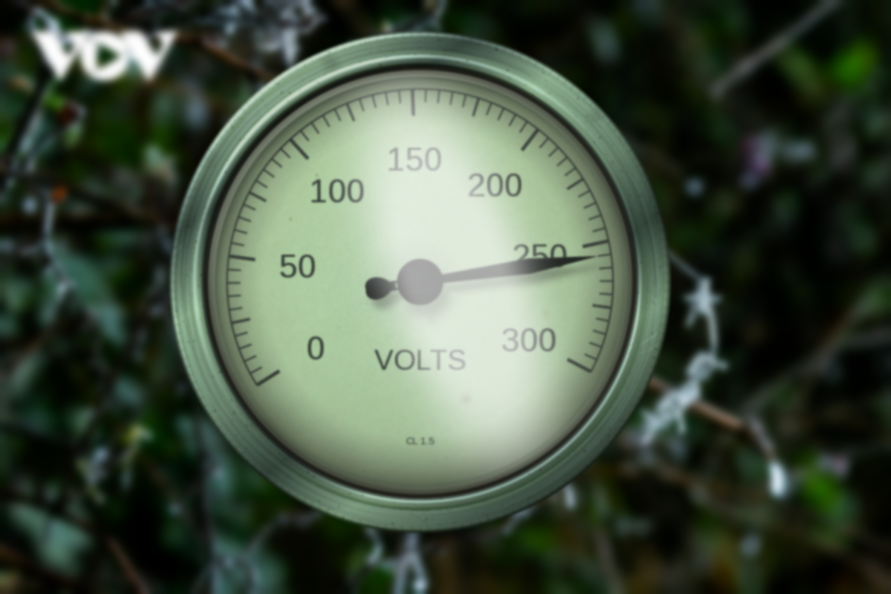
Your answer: **255** V
